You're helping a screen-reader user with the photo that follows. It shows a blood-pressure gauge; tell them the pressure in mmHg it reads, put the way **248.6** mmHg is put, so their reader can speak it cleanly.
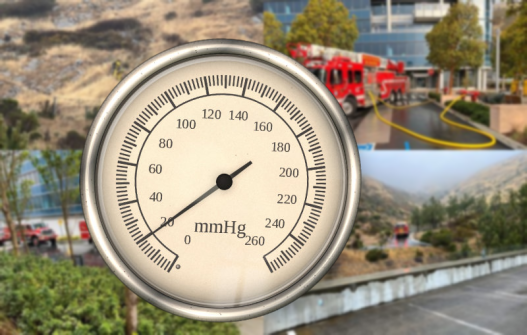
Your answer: **20** mmHg
